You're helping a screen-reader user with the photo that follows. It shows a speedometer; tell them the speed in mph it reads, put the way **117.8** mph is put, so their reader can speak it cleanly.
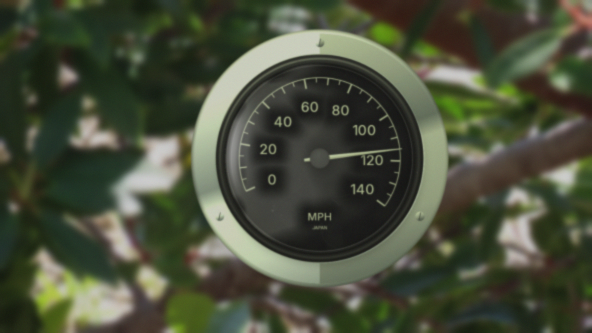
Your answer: **115** mph
